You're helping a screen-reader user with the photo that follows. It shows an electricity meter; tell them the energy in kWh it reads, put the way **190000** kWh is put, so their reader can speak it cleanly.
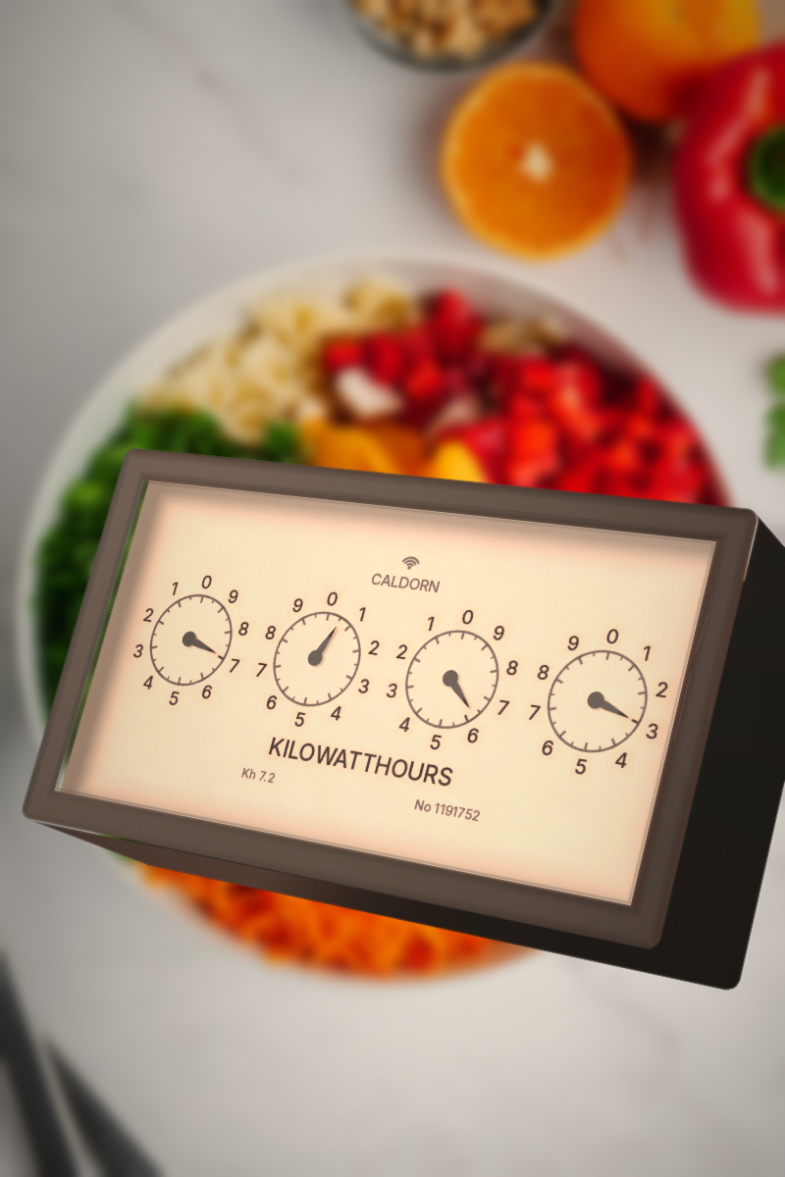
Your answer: **7063** kWh
